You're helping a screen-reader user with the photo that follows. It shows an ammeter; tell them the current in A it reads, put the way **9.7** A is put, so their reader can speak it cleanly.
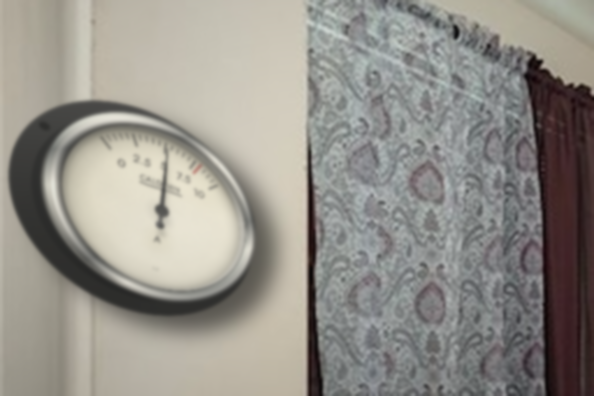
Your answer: **5** A
